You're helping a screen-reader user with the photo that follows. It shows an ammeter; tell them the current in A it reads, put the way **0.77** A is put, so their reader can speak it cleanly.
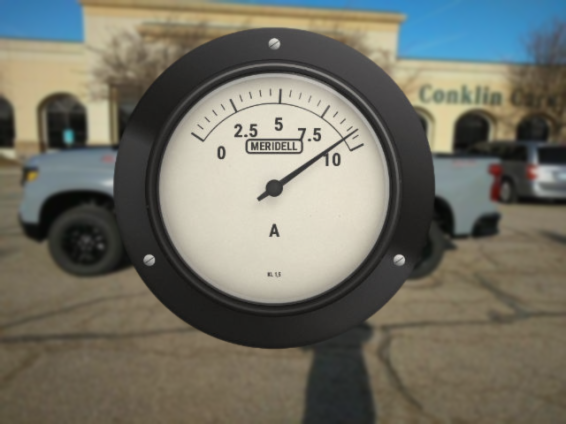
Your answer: **9.25** A
